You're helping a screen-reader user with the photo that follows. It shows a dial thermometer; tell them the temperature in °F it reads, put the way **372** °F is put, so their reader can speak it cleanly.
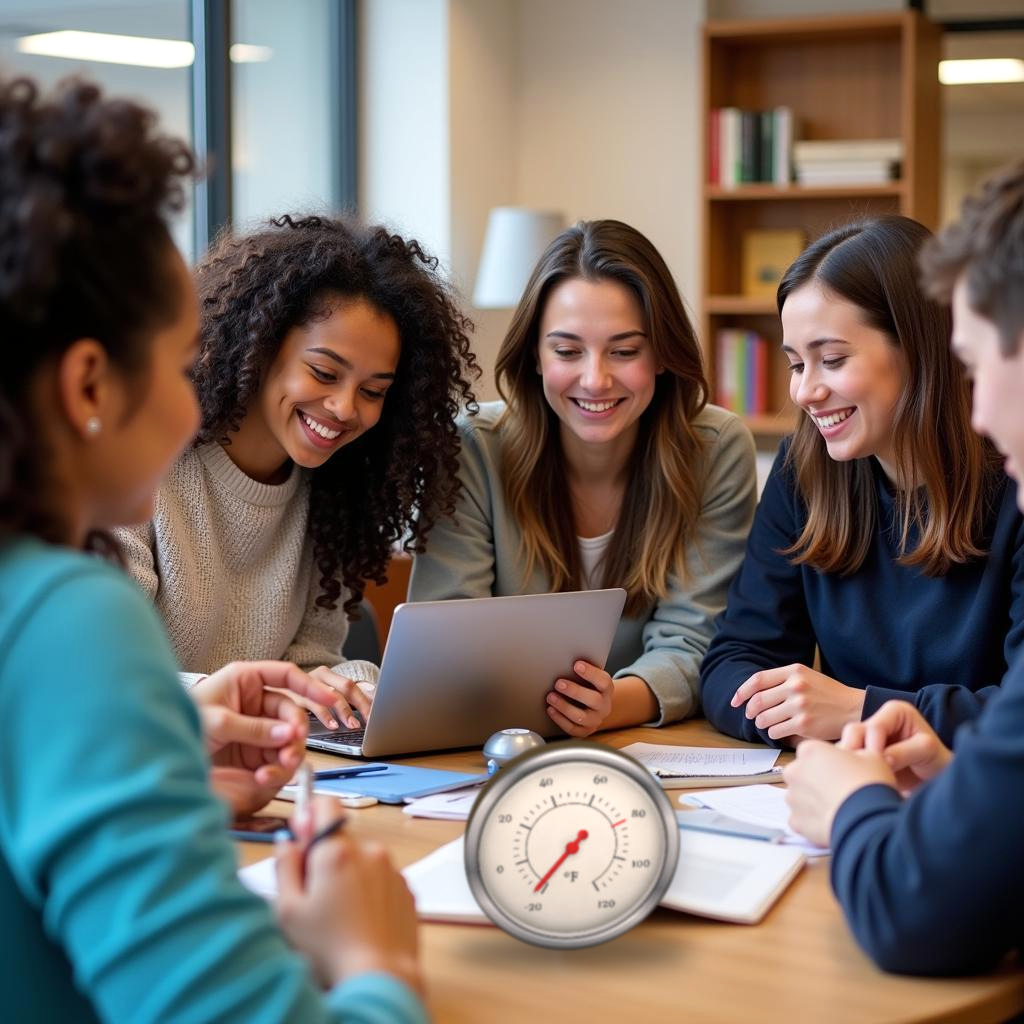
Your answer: **-16** °F
